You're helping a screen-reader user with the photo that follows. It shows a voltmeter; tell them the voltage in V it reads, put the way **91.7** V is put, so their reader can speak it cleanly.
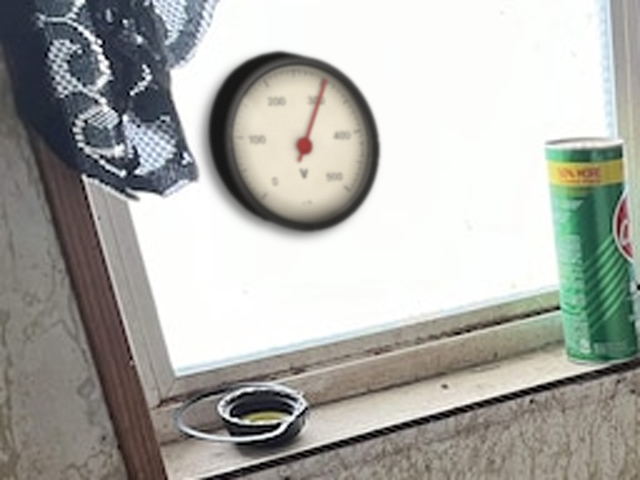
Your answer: **300** V
